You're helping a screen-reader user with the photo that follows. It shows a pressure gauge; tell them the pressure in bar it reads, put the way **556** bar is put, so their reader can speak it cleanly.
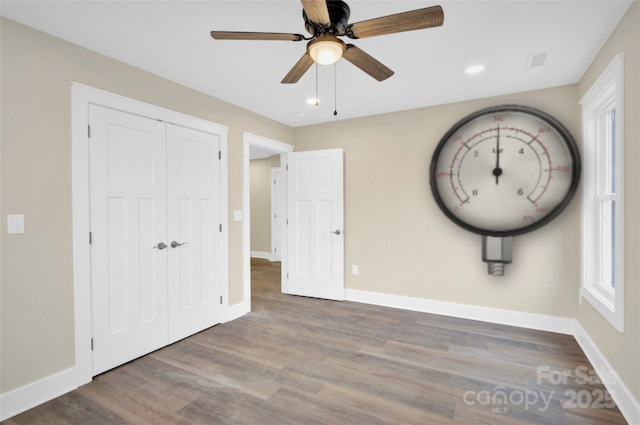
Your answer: **3** bar
